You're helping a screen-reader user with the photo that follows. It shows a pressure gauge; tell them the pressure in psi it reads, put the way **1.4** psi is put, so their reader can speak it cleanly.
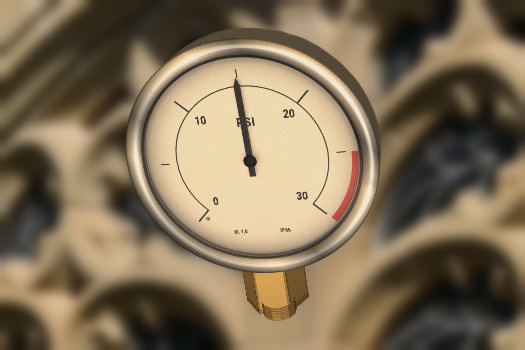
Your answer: **15** psi
